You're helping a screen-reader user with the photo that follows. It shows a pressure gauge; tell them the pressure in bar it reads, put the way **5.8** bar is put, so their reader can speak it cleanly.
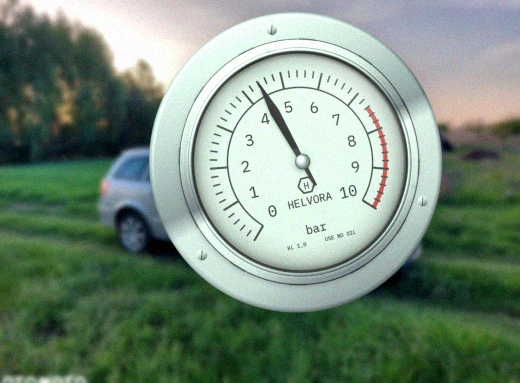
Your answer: **4.4** bar
